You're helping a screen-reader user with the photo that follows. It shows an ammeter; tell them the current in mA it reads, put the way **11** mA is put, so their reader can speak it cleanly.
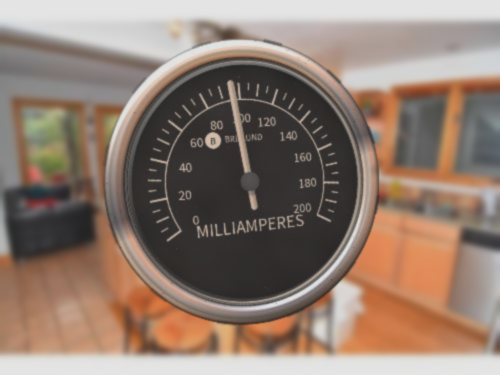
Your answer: **95** mA
